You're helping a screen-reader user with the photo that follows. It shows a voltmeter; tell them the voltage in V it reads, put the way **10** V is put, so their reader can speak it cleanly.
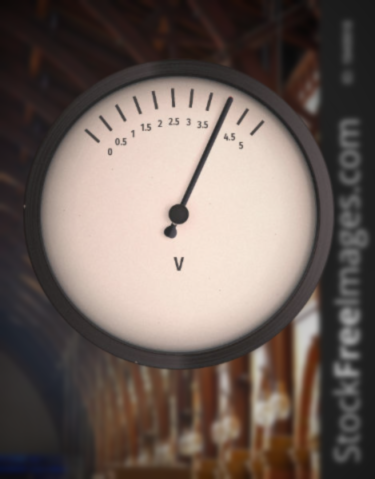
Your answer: **4** V
